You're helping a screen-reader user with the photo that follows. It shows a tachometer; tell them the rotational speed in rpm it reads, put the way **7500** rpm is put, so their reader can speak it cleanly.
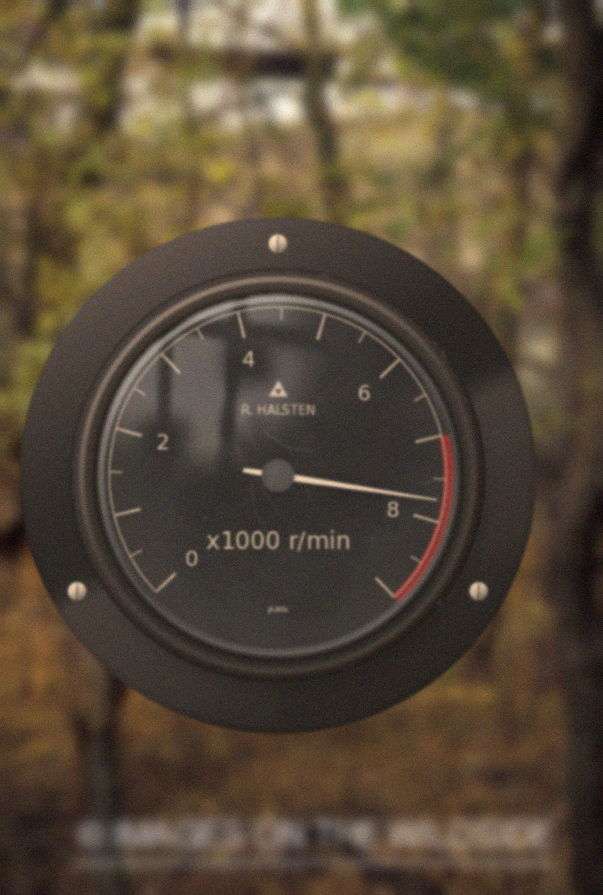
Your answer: **7750** rpm
